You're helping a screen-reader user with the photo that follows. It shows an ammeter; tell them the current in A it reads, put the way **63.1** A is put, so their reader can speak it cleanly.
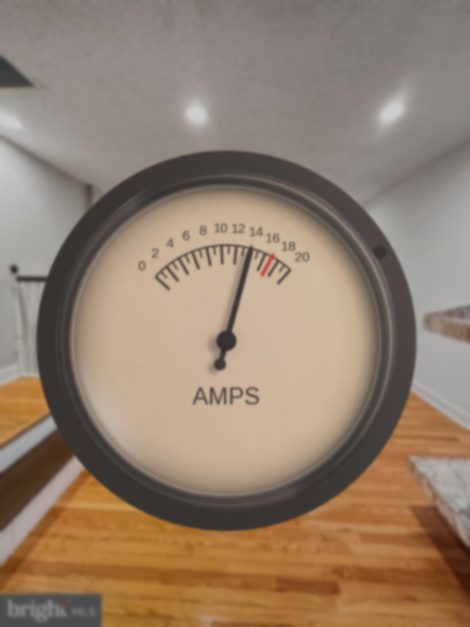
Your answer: **14** A
